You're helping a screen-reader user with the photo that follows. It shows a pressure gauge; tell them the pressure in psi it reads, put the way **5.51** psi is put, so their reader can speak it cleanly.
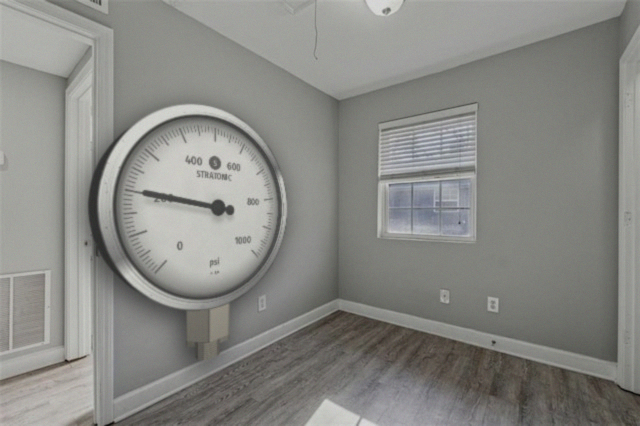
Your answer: **200** psi
